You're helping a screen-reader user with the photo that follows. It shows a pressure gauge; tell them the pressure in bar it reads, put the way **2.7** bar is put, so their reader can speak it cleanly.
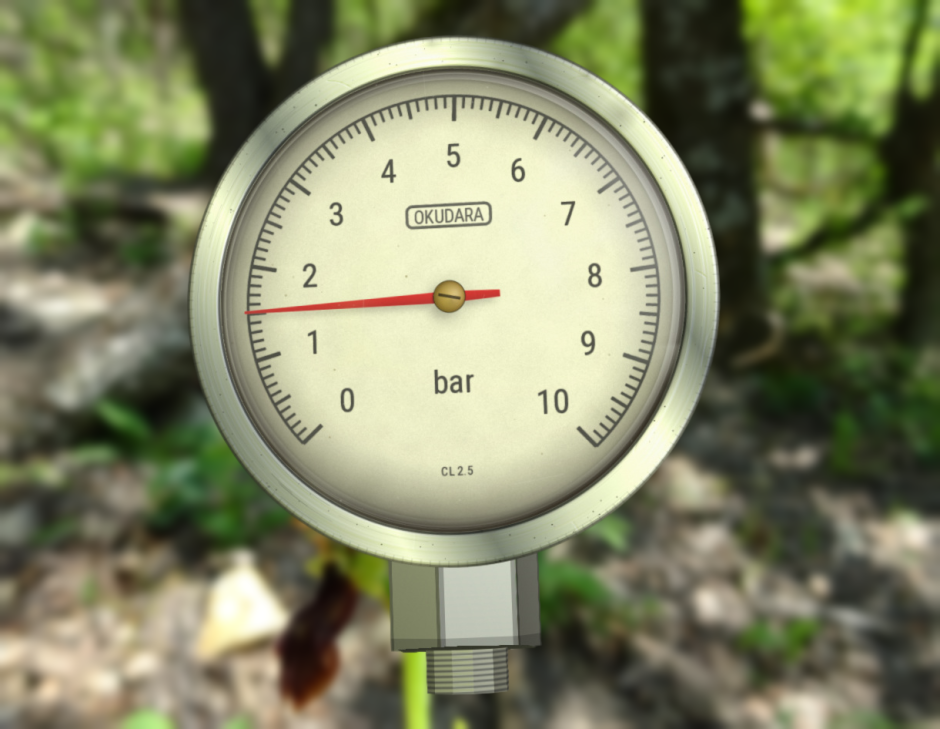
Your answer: **1.5** bar
